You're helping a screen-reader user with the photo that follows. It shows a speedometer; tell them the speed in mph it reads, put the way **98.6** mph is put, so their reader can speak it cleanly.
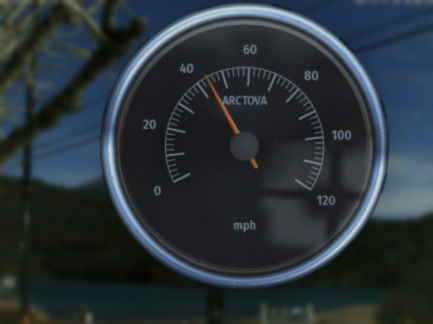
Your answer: **44** mph
